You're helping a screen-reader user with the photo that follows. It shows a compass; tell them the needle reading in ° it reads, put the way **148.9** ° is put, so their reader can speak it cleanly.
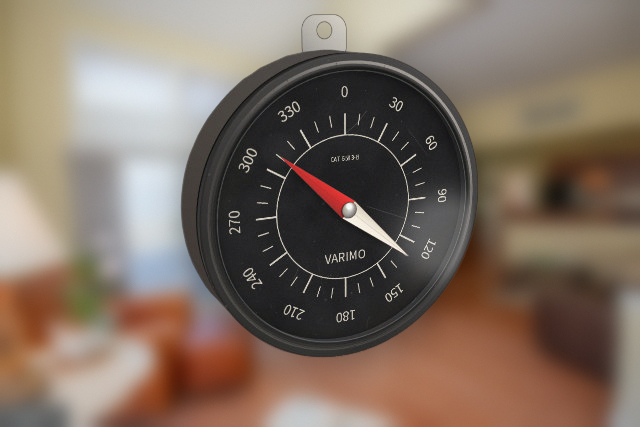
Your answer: **310** °
